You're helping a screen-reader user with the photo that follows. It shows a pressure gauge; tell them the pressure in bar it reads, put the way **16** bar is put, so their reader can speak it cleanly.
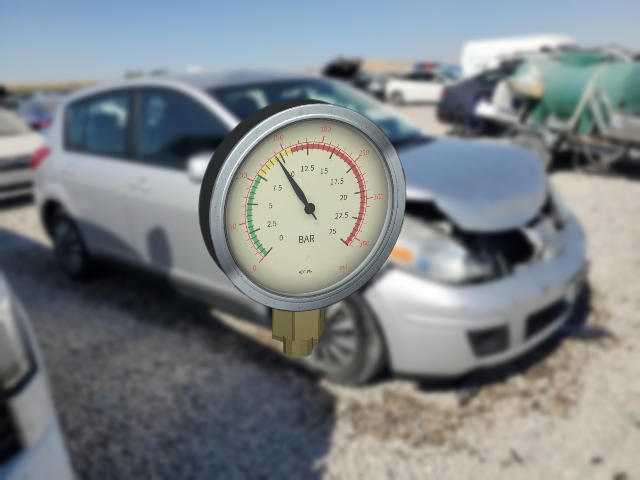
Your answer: **9.5** bar
